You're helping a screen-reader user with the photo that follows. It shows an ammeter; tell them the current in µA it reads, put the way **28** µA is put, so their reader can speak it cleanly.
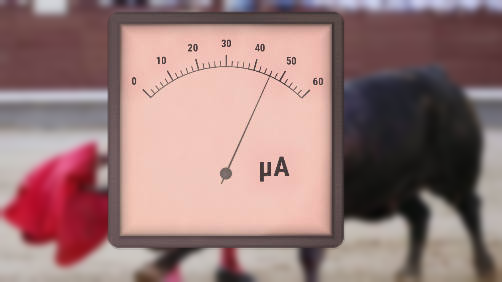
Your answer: **46** µA
